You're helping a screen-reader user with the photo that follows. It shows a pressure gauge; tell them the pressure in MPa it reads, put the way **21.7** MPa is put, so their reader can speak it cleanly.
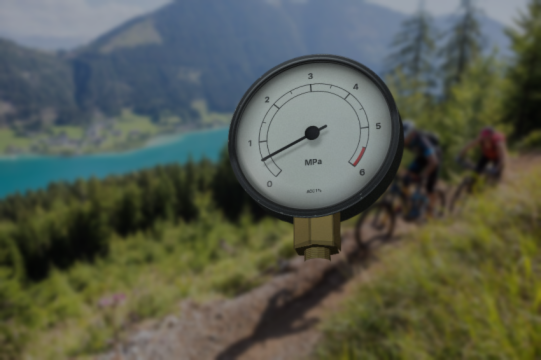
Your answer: **0.5** MPa
